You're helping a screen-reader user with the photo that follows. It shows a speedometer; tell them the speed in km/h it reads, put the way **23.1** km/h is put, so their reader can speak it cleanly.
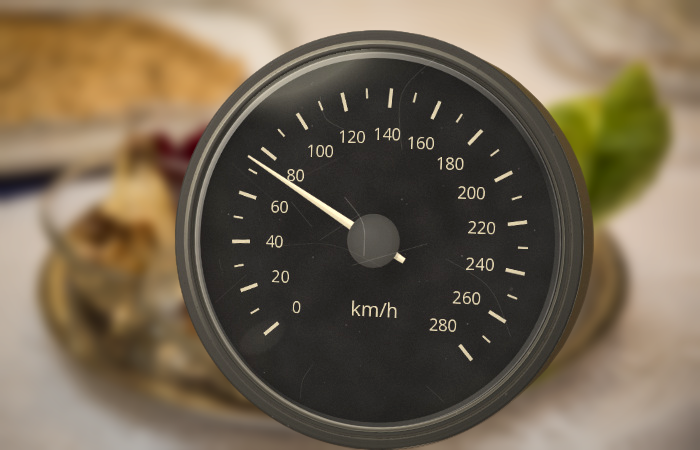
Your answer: **75** km/h
